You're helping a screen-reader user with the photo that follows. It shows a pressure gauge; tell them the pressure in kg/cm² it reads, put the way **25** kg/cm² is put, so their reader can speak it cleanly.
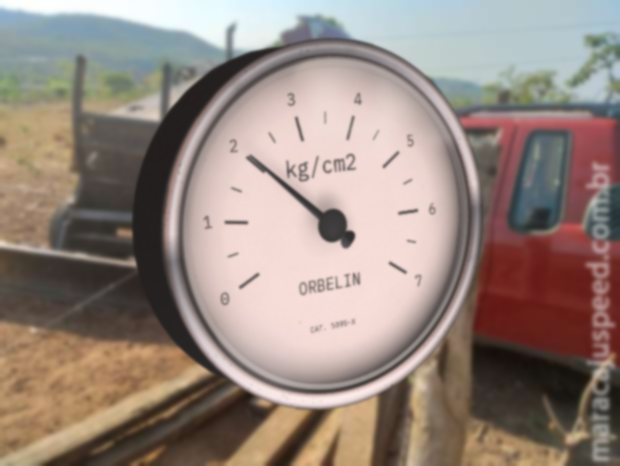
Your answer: **2** kg/cm²
